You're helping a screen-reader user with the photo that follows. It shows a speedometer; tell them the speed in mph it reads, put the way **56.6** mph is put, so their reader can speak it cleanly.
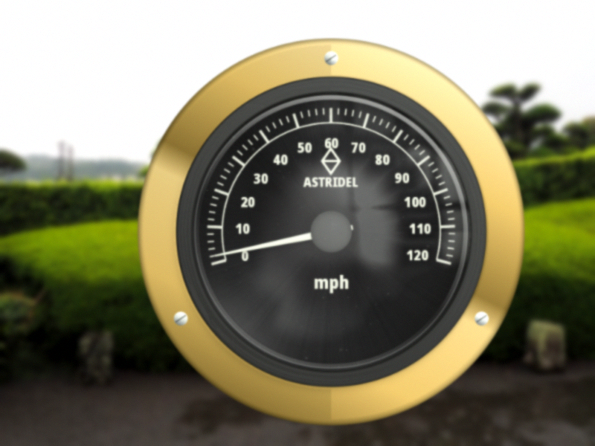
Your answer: **2** mph
